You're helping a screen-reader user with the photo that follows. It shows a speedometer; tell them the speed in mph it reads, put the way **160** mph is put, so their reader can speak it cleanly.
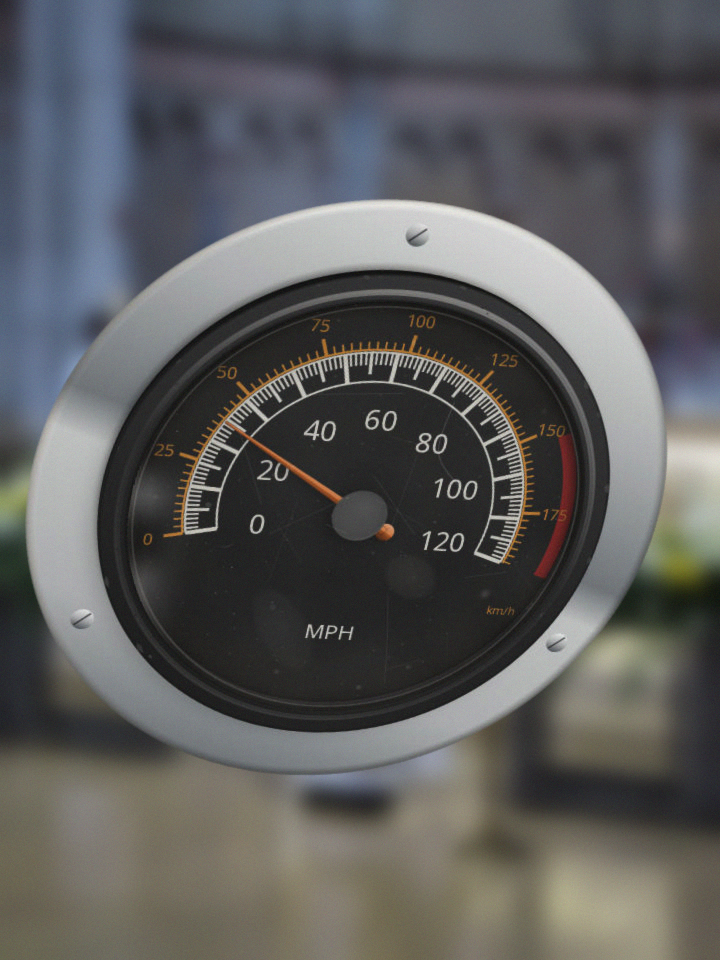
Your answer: **25** mph
